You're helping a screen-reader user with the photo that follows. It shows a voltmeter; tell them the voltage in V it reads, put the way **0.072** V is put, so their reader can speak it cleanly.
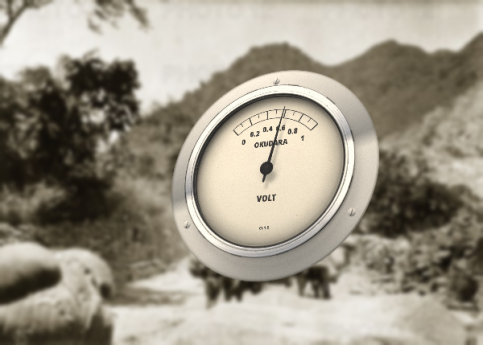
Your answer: **0.6** V
